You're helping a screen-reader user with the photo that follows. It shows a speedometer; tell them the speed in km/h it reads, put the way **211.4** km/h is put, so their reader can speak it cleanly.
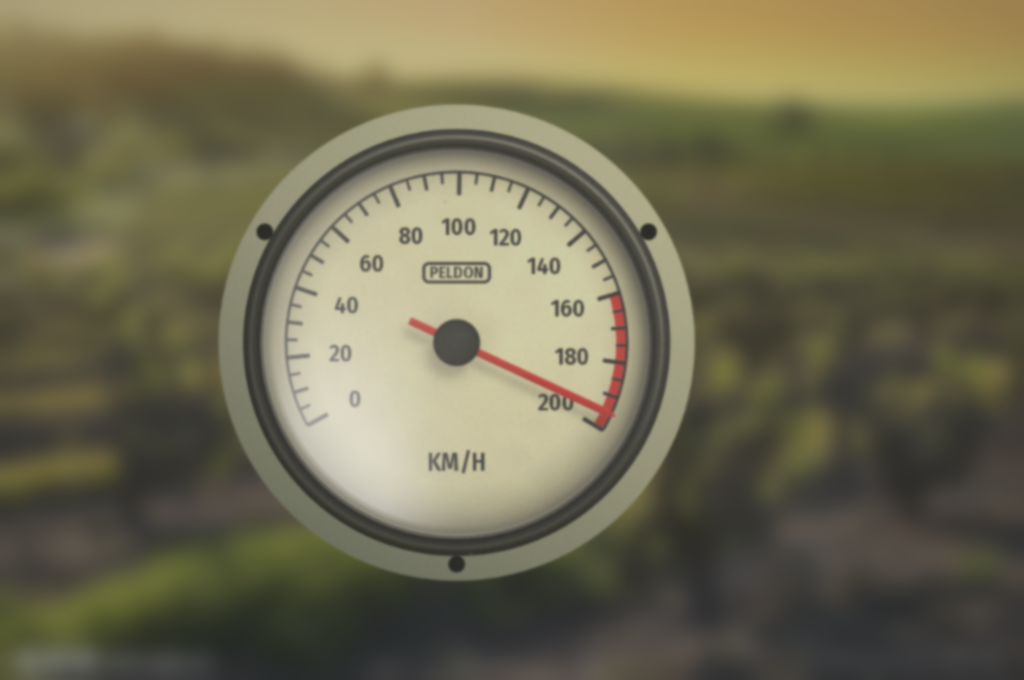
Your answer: **195** km/h
